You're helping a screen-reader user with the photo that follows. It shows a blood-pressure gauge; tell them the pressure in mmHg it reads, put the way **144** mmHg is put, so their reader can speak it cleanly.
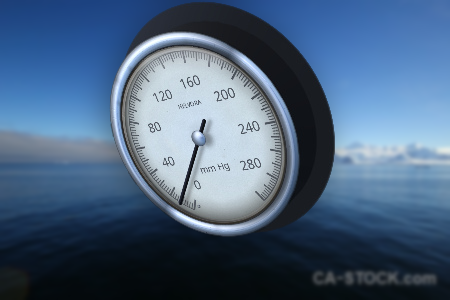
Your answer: **10** mmHg
